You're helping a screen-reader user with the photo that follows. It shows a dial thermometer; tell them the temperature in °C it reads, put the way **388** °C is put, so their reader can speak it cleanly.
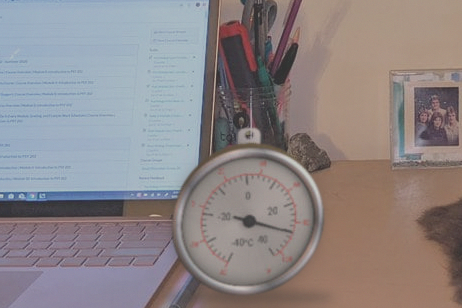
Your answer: **30** °C
